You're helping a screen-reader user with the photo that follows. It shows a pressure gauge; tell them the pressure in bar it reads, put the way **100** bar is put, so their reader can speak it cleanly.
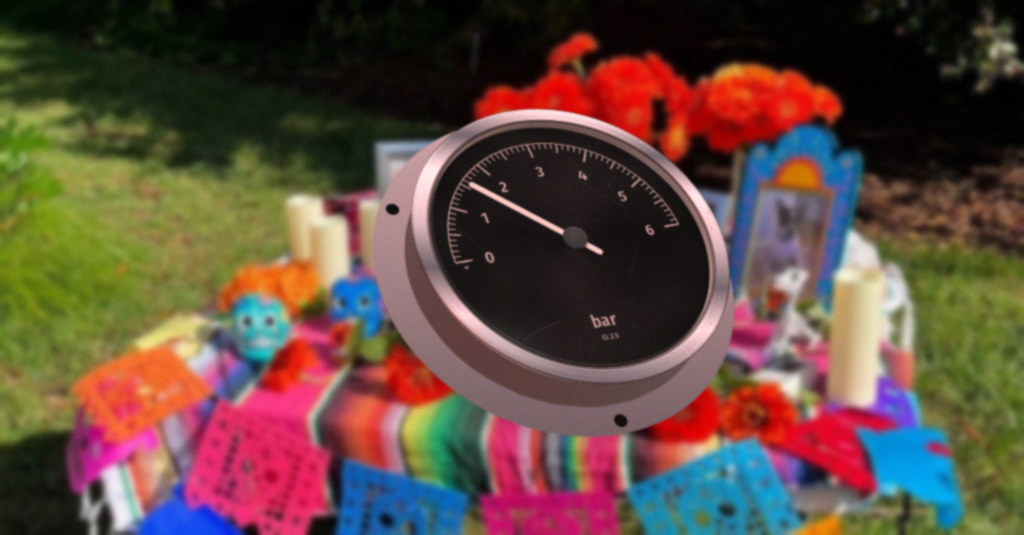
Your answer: **1.5** bar
